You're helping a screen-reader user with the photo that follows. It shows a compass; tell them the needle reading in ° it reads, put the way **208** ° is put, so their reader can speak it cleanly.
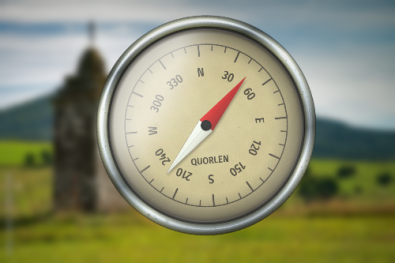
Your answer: **45** °
